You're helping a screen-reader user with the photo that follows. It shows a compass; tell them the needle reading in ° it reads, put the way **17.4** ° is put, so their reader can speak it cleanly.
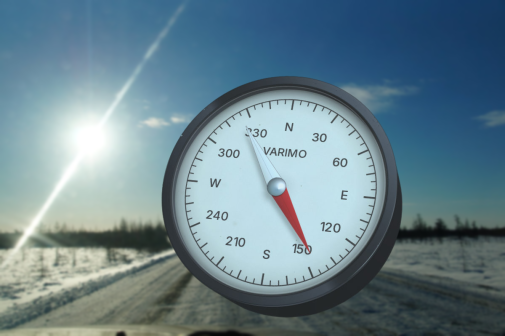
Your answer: **145** °
